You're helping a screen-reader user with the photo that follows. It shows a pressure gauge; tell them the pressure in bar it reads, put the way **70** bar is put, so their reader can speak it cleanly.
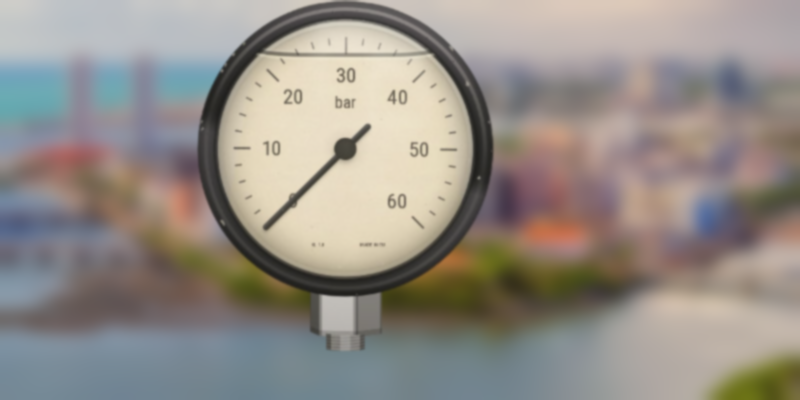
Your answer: **0** bar
